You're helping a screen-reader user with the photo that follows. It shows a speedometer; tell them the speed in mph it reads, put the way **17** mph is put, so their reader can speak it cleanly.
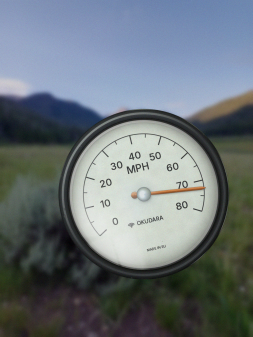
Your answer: **72.5** mph
